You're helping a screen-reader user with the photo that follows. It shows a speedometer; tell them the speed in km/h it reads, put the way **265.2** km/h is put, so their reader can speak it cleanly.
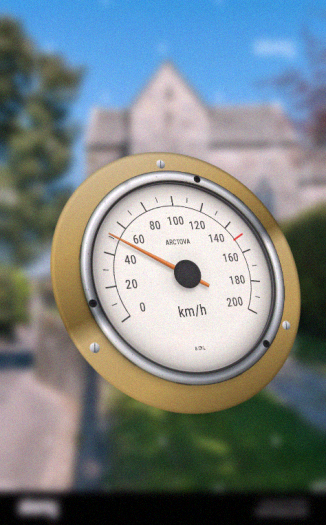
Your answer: **50** km/h
